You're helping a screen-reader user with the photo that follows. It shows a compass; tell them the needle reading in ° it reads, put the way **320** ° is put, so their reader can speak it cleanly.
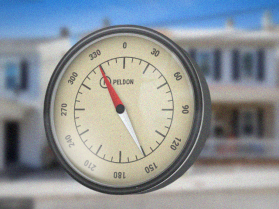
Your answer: **330** °
